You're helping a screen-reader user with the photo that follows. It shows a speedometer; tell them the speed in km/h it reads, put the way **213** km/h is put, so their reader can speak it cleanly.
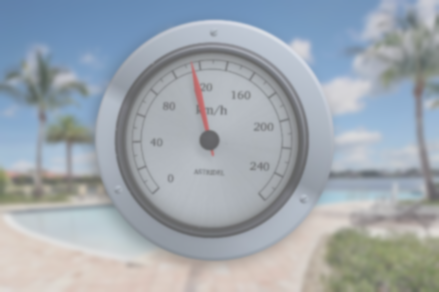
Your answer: **115** km/h
